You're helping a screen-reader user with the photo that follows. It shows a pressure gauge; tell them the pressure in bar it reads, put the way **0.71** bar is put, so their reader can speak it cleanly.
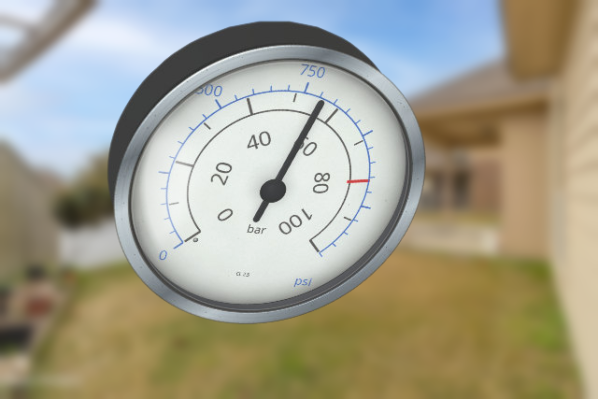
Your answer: **55** bar
